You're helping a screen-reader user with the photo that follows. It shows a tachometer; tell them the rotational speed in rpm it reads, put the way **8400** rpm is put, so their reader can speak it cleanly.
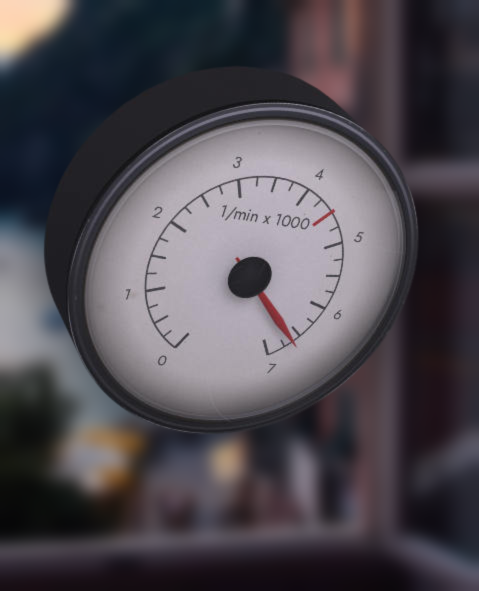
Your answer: **6625** rpm
